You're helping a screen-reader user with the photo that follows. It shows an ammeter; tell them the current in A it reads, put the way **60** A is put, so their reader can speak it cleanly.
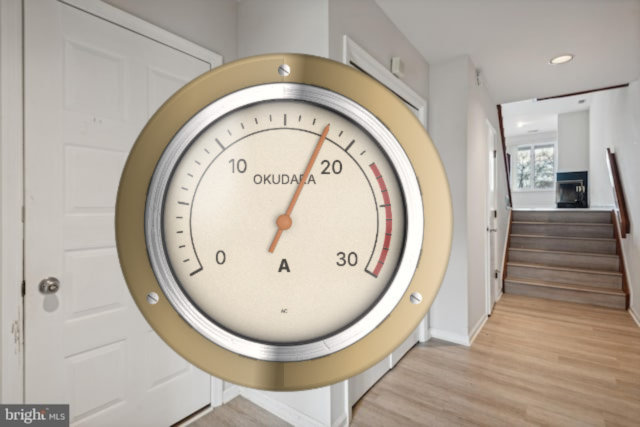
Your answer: **18** A
